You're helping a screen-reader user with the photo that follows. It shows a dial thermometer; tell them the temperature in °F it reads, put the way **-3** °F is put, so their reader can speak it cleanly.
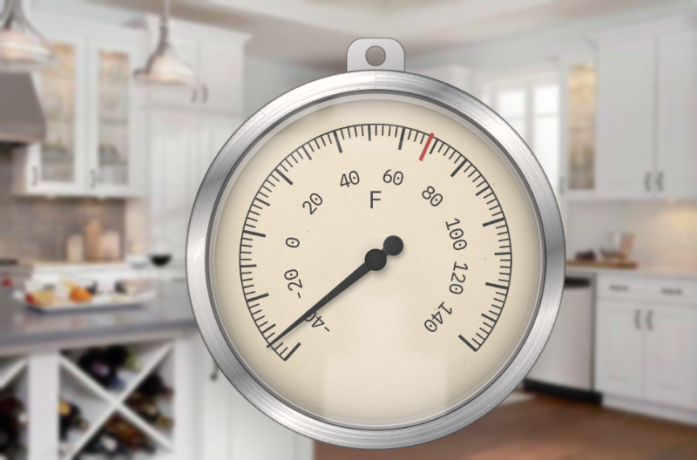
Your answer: **-34** °F
